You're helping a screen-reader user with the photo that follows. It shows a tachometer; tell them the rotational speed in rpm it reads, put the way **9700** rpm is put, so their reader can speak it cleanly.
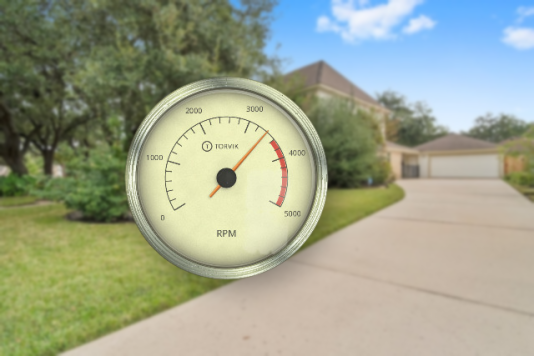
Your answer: **3400** rpm
